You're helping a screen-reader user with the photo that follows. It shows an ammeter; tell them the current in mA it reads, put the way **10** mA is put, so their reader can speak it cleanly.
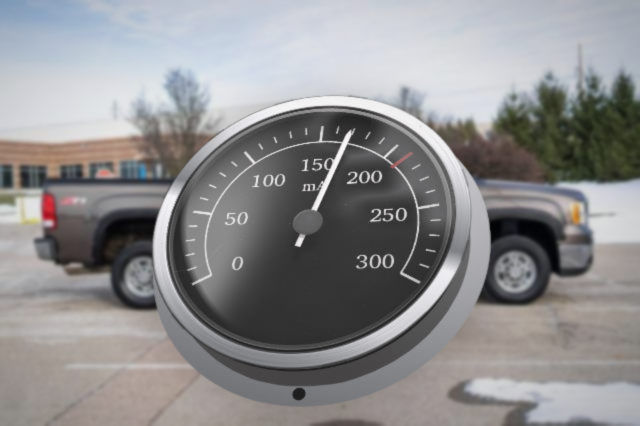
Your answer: **170** mA
